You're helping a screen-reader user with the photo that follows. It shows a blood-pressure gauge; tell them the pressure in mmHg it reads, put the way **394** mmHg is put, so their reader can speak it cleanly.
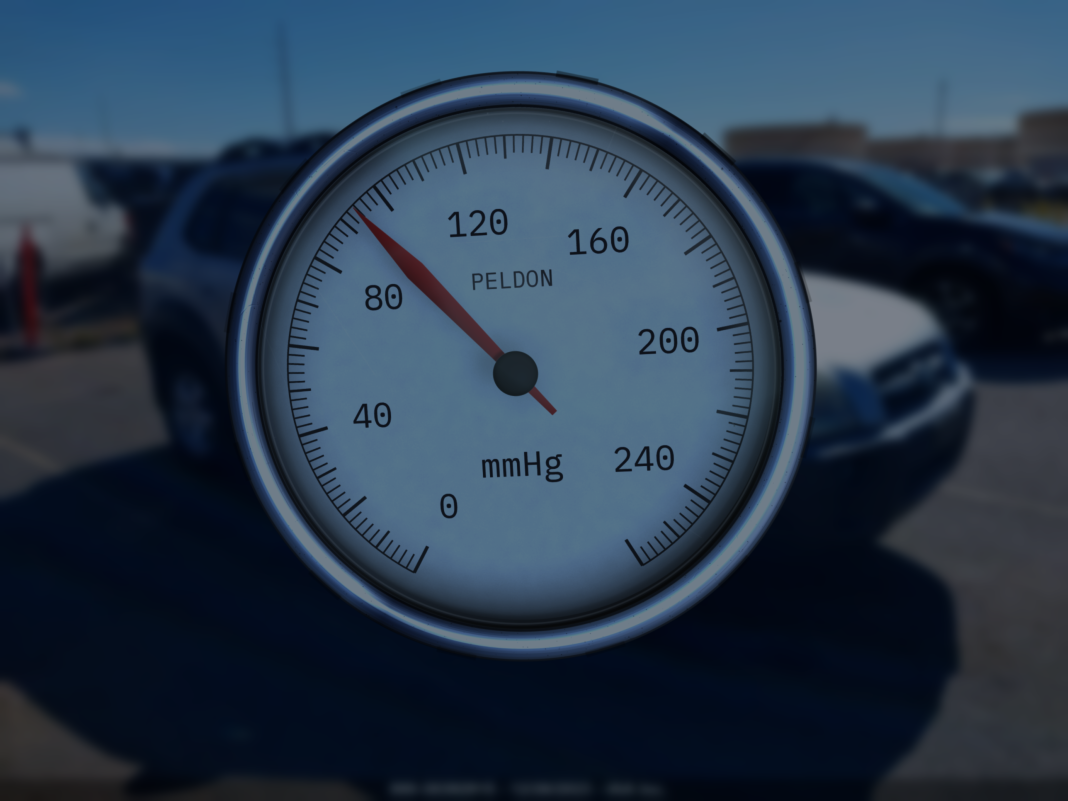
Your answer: **94** mmHg
